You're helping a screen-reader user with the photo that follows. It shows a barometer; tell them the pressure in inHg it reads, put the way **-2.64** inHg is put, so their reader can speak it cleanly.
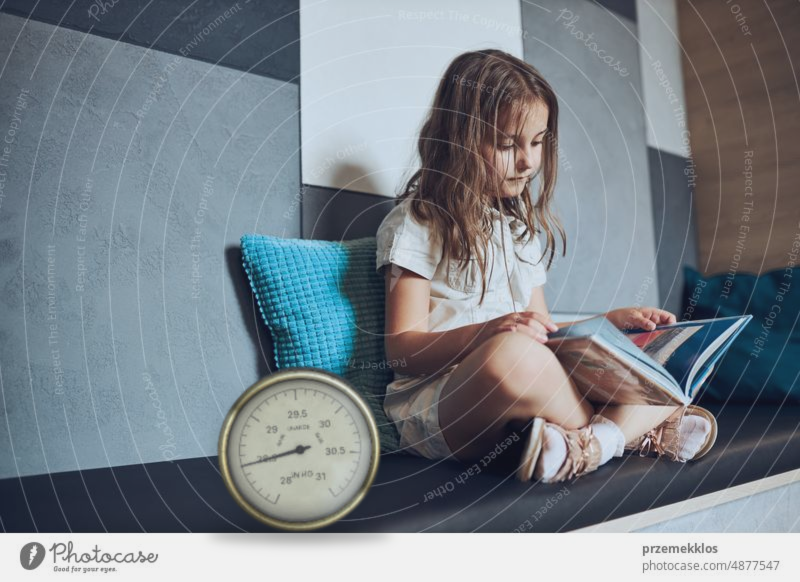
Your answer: **28.5** inHg
